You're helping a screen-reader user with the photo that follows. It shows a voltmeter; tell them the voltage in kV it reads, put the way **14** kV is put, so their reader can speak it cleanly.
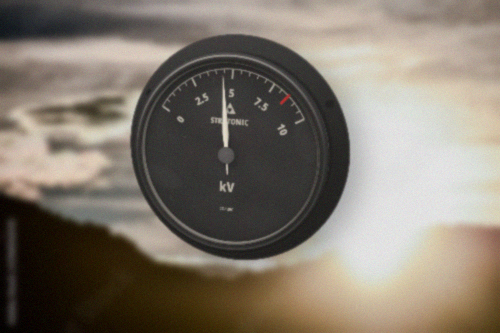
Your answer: **4.5** kV
